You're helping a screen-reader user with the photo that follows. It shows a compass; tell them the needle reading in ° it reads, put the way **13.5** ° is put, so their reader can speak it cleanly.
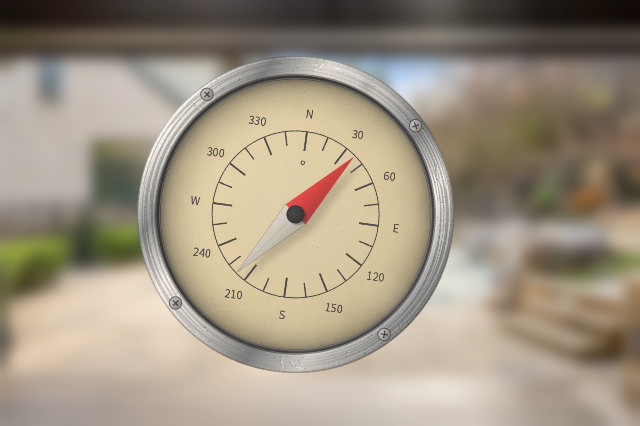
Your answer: **37.5** °
